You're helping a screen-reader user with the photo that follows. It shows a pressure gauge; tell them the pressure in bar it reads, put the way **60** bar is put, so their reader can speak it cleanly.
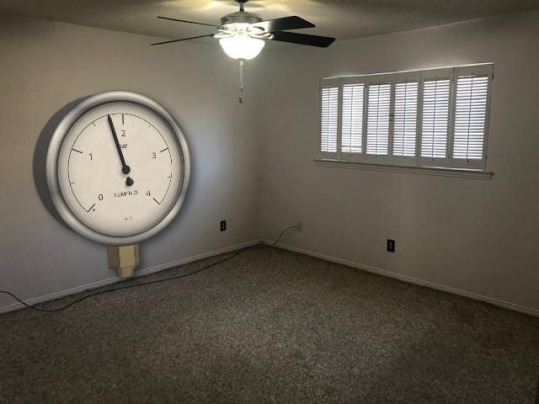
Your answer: **1.75** bar
